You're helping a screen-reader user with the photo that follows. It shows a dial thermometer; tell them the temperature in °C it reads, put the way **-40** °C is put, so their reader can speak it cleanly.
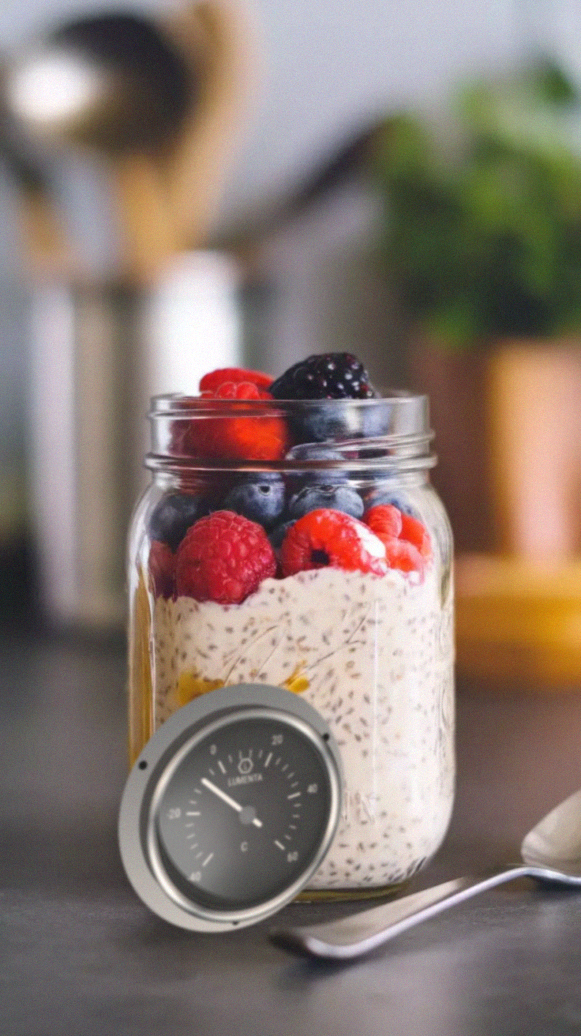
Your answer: **-8** °C
